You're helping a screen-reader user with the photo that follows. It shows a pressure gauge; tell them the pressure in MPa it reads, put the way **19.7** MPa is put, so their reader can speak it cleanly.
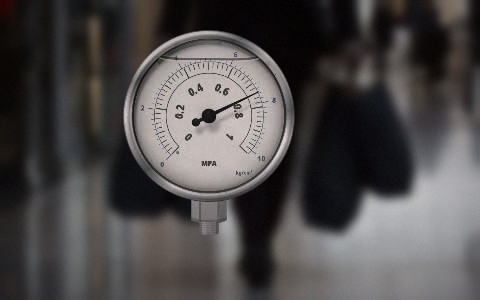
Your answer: **0.74** MPa
